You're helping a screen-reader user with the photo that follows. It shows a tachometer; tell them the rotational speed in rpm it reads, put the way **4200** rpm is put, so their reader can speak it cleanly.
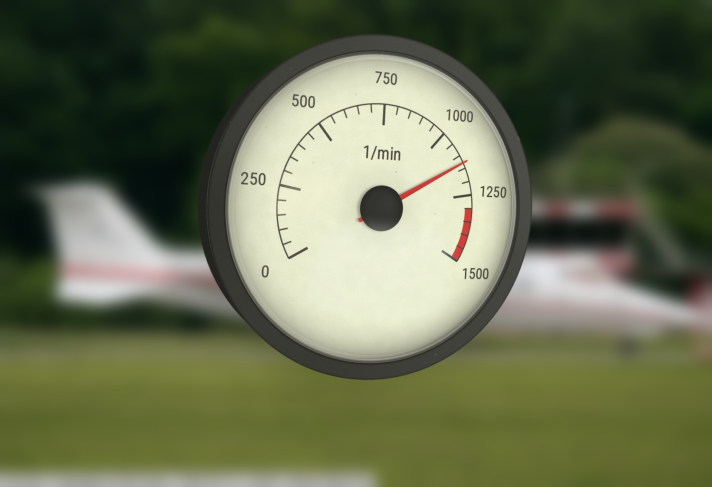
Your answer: **1125** rpm
